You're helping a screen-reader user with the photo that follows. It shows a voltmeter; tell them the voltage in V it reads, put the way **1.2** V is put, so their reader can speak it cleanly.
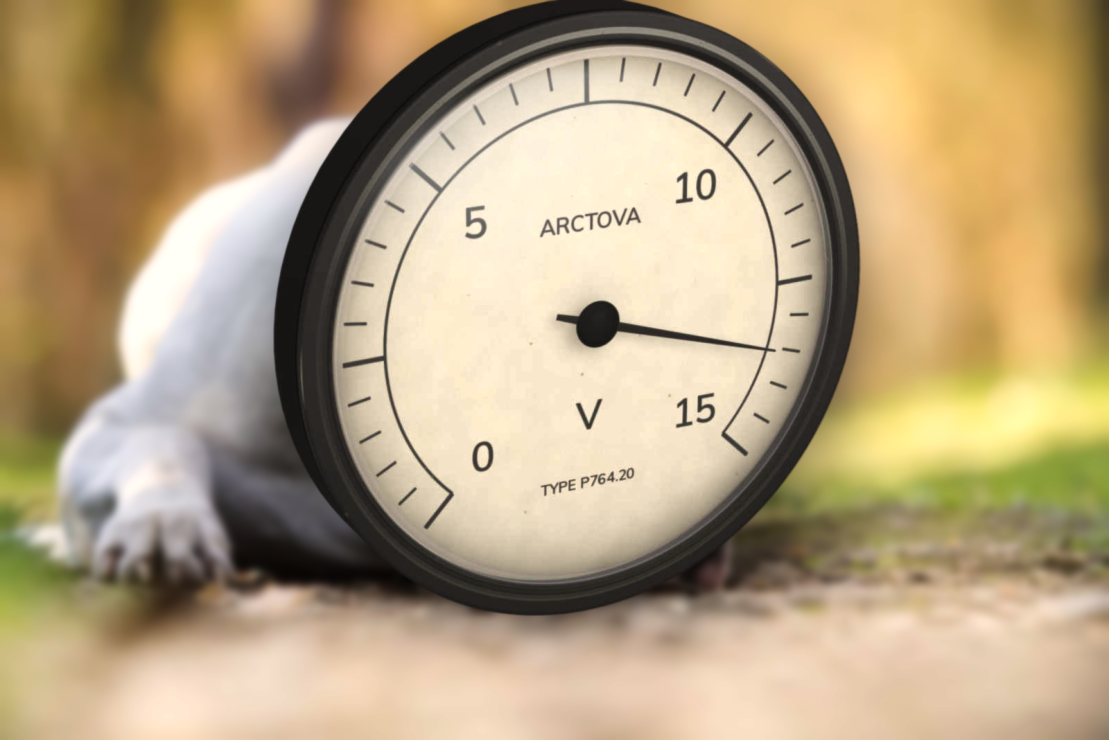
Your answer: **13.5** V
